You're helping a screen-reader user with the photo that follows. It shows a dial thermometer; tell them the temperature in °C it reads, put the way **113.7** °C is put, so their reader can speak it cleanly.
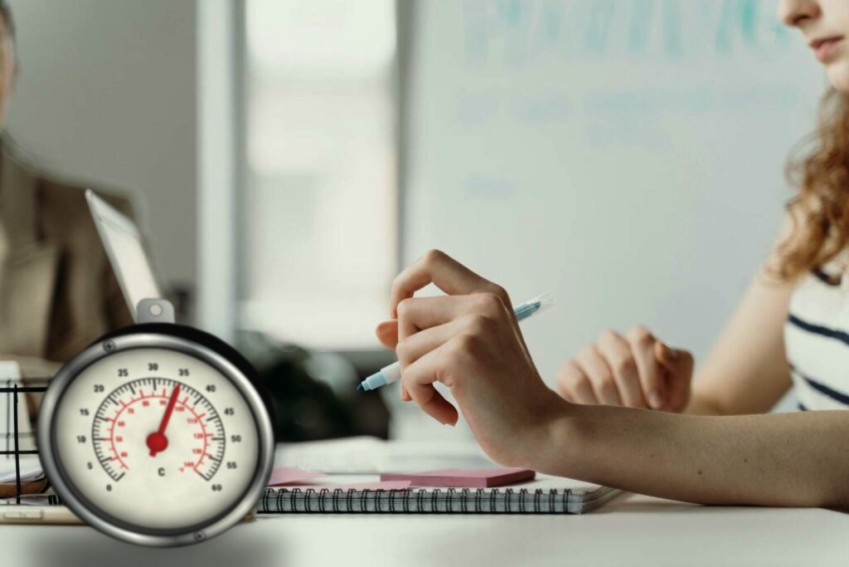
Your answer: **35** °C
